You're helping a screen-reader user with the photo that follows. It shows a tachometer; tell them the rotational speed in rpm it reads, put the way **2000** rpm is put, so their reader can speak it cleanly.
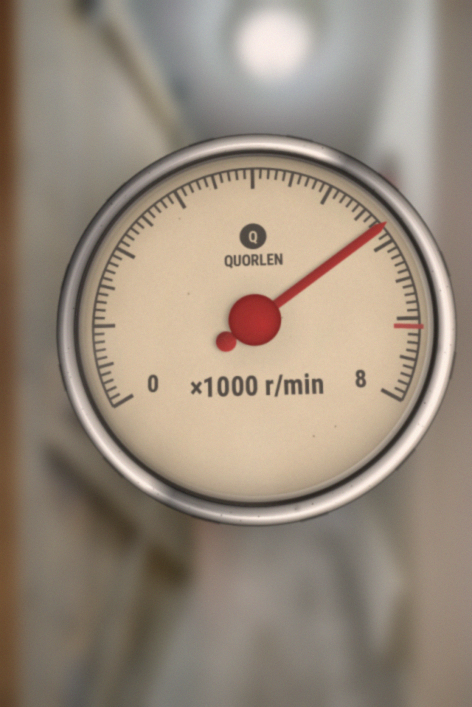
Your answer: **5800** rpm
